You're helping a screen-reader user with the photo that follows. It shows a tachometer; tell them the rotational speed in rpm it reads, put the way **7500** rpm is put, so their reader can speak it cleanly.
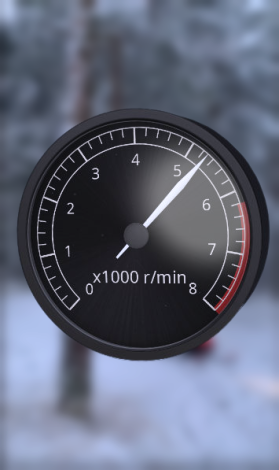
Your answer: **5300** rpm
